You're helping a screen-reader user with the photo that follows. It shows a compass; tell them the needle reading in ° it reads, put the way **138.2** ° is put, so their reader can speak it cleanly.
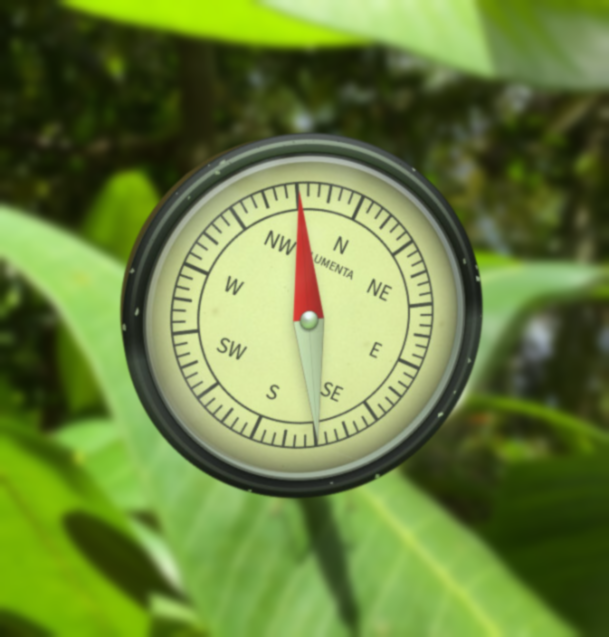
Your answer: **330** °
